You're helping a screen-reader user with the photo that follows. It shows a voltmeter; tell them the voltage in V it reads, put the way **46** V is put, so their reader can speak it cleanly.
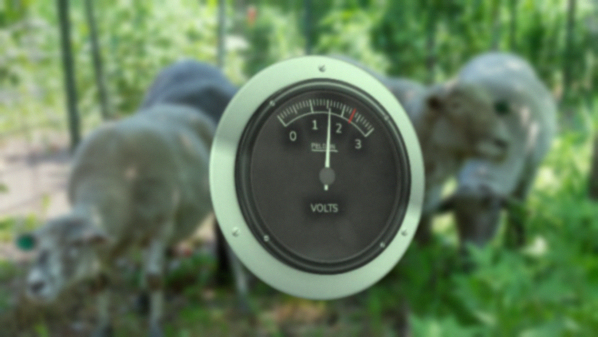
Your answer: **1.5** V
